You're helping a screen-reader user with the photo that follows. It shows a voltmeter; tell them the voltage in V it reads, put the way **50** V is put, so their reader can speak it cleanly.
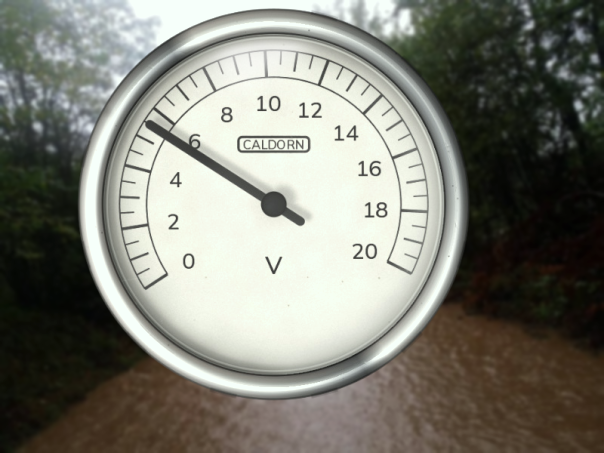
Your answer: **5.5** V
